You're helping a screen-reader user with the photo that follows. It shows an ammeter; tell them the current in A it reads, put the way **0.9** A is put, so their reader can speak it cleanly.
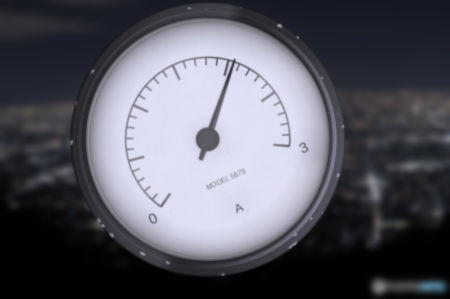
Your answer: **2.05** A
